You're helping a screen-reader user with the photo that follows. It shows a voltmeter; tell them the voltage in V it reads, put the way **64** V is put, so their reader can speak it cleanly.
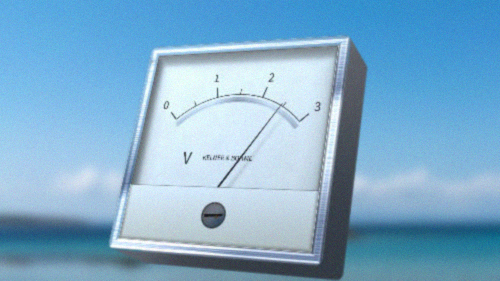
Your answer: **2.5** V
